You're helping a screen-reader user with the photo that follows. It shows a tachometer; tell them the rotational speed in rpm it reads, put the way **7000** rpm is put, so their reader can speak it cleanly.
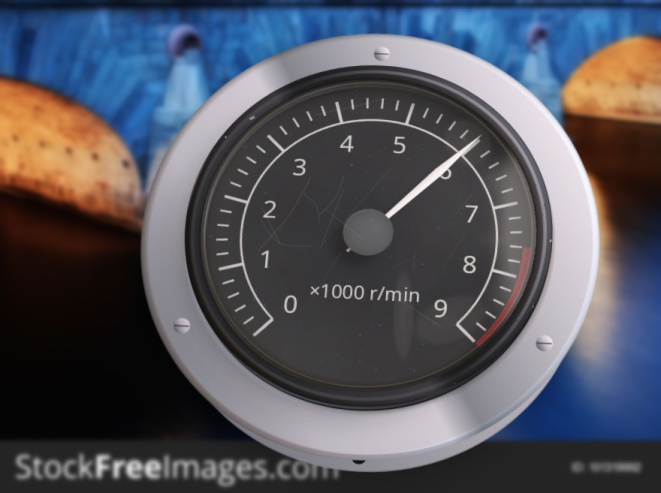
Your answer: **6000** rpm
